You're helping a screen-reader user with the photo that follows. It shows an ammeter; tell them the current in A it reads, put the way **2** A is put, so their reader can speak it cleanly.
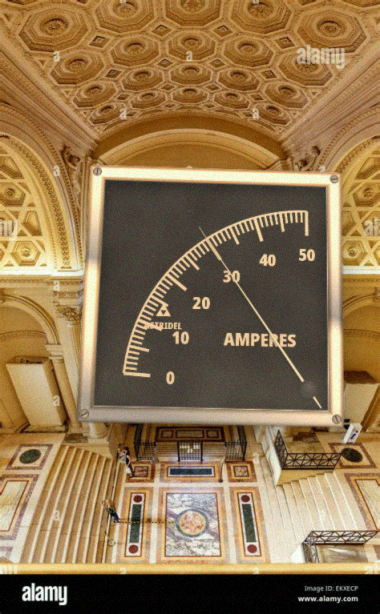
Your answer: **30** A
